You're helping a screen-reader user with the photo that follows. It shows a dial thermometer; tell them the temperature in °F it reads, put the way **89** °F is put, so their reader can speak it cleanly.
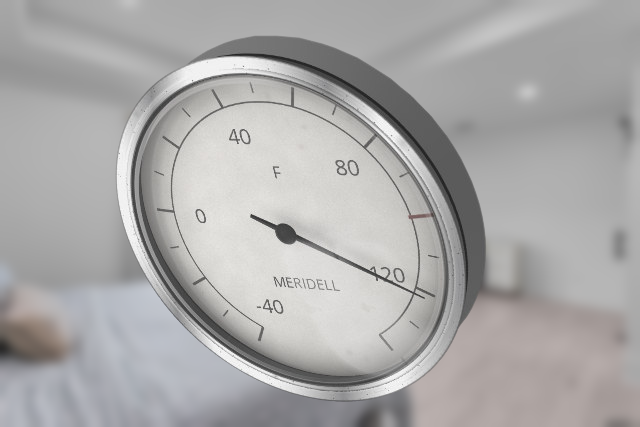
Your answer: **120** °F
